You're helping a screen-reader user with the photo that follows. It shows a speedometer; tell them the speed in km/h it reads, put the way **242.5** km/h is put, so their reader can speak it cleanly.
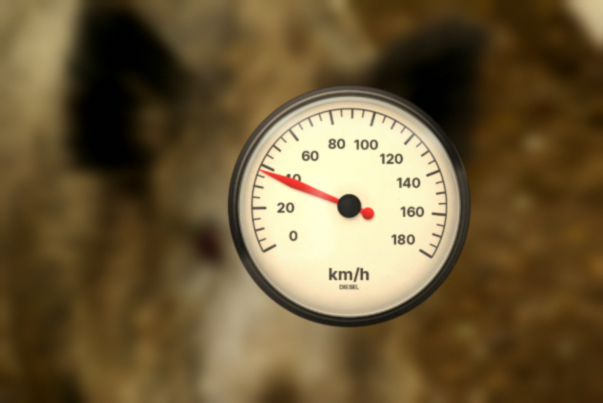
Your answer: **37.5** km/h
